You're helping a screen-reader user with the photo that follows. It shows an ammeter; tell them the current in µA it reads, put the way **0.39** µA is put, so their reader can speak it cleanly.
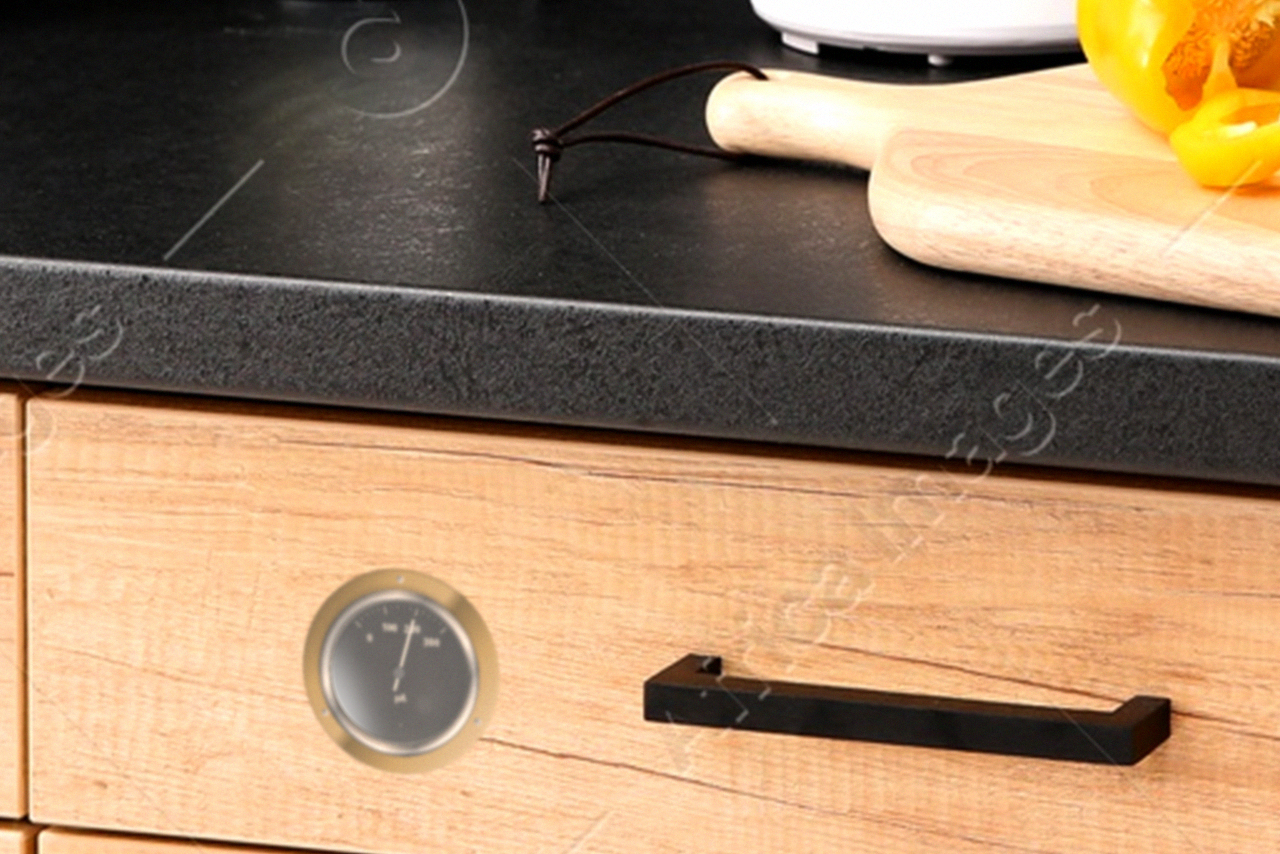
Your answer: **200** µA
